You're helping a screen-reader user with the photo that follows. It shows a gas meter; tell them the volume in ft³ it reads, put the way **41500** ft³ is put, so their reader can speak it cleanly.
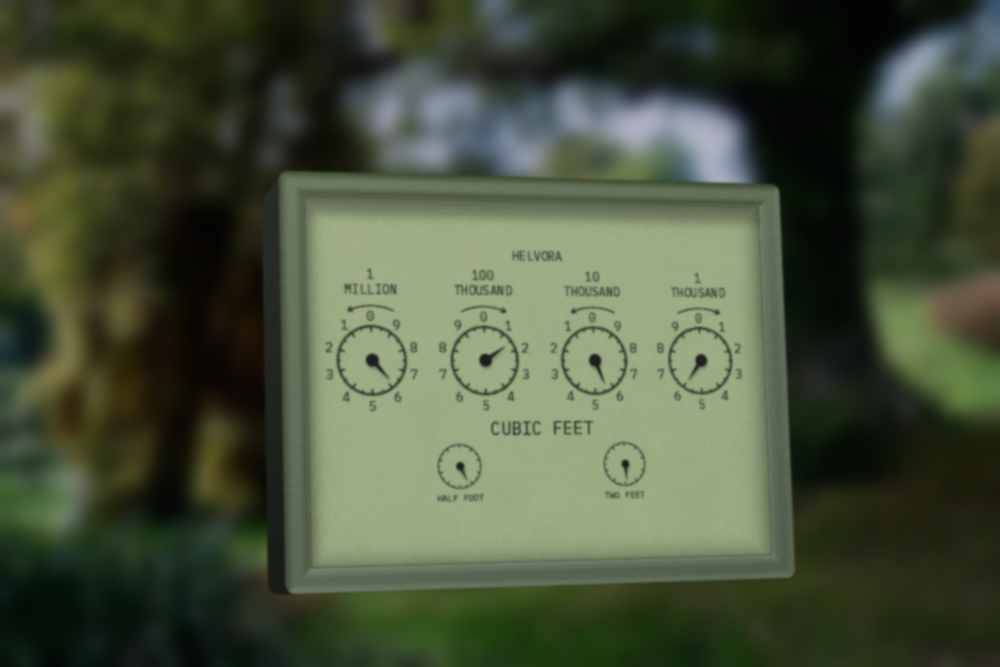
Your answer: **615600** ft³
